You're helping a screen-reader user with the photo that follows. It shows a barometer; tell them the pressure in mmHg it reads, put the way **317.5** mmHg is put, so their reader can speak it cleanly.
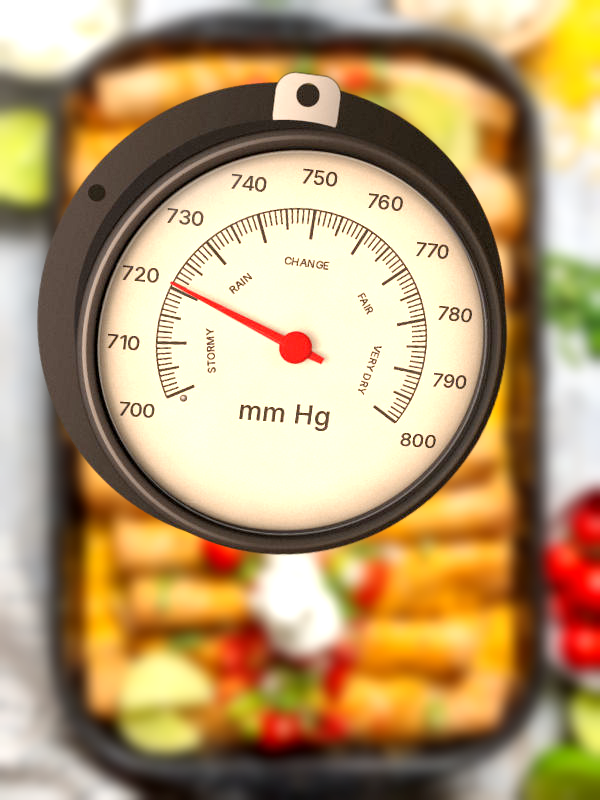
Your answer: **721** mmHg
